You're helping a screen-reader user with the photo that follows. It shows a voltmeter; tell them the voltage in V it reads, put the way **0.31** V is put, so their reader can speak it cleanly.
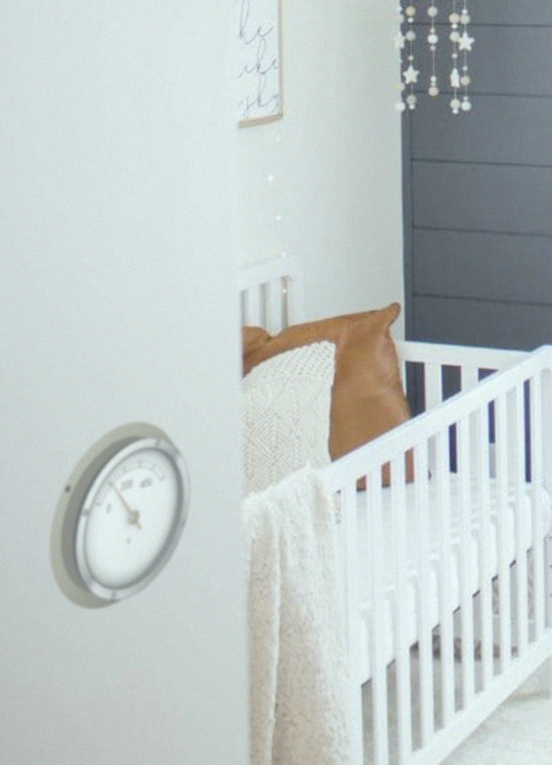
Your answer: **100** V
